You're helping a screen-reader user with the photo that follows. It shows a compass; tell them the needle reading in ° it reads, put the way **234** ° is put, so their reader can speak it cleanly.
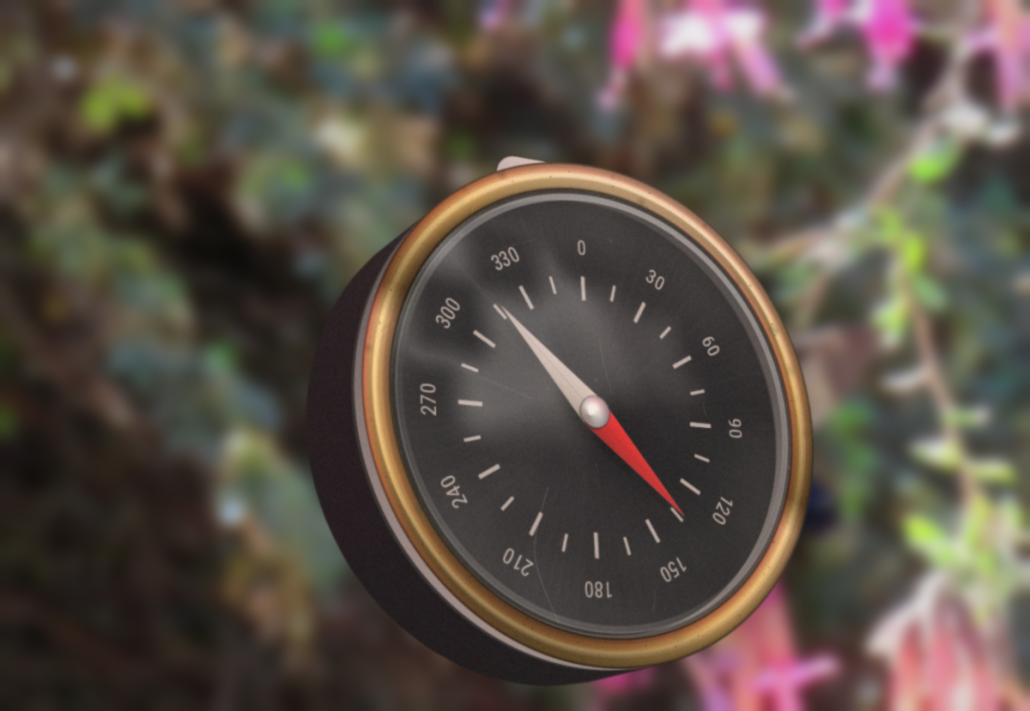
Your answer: **135** °
